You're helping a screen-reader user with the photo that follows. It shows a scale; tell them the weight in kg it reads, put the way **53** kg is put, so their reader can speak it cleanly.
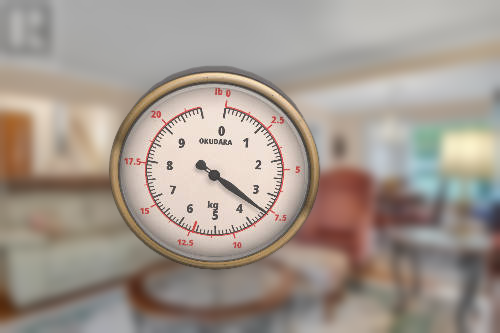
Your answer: **3.5** kg
